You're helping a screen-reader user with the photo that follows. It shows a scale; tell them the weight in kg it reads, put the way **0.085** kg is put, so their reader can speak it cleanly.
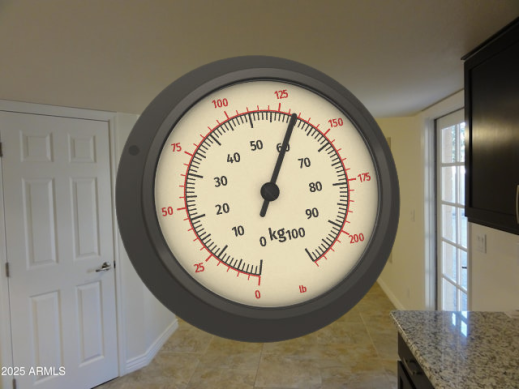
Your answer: **60** kg
